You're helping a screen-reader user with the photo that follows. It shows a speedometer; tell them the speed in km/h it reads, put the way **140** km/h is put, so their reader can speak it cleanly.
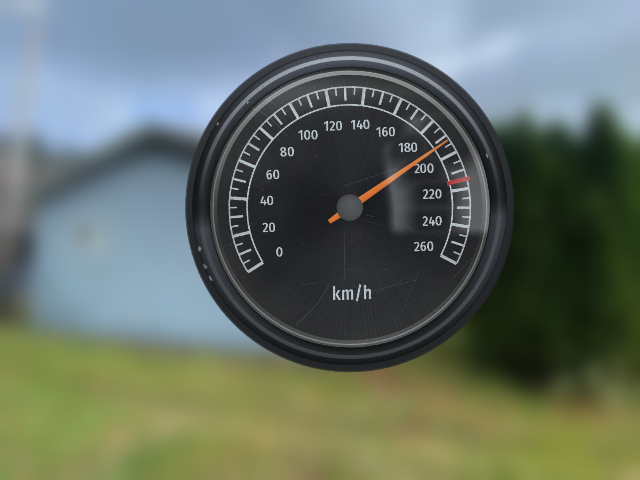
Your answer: **192.5** km/h
